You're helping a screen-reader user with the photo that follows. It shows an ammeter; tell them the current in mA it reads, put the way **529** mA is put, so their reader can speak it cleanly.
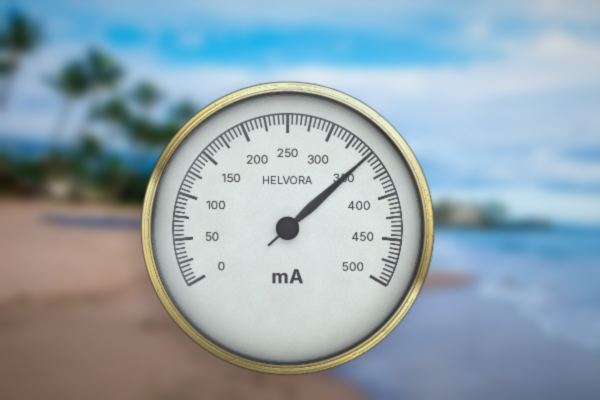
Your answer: **350** mA
